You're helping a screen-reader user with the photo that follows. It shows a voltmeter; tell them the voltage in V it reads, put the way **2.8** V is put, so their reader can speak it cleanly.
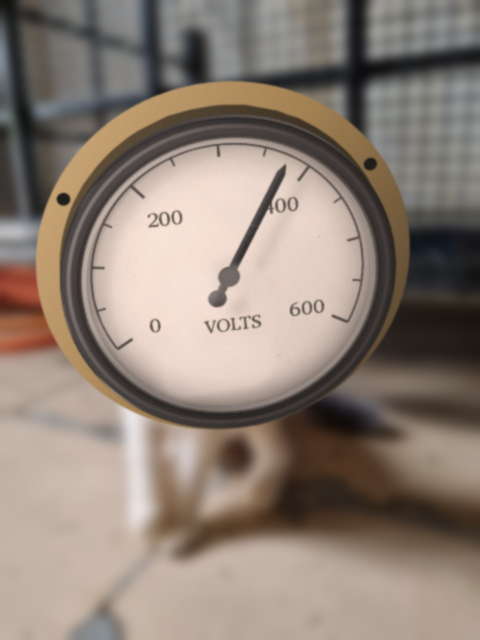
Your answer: **375** V
